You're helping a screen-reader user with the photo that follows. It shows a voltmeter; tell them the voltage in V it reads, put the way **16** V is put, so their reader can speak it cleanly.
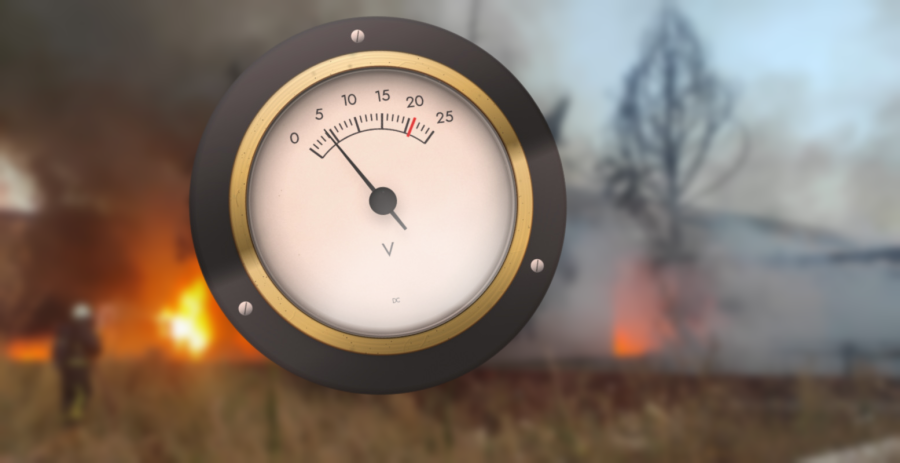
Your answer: **4** V
